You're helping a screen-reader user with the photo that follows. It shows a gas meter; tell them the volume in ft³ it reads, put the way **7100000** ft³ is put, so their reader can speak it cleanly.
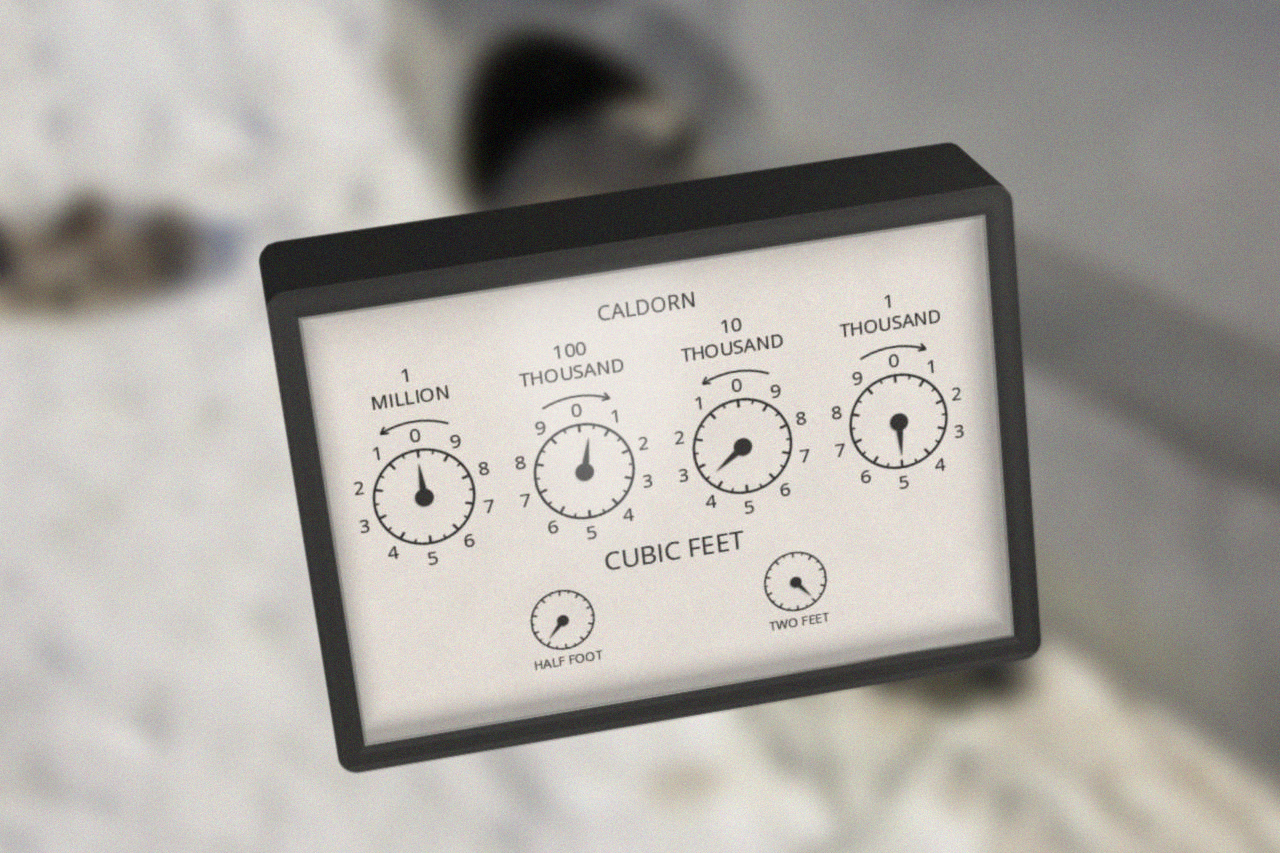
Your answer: **3500** ft³
